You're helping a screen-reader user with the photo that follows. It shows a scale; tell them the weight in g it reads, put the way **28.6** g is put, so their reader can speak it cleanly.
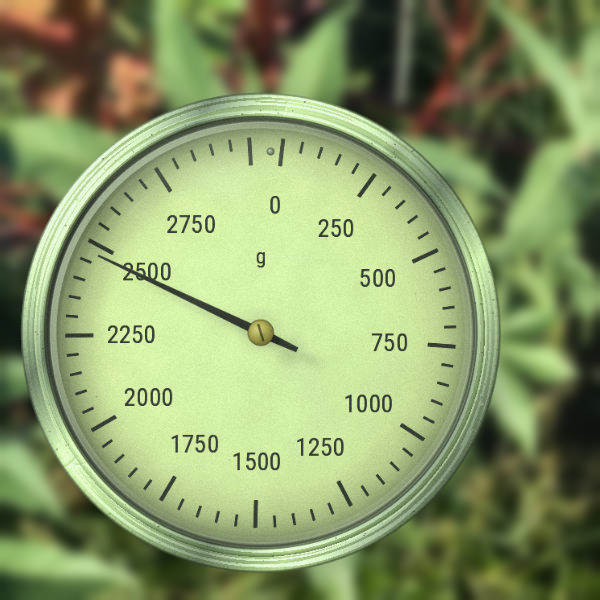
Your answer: **2475** g
